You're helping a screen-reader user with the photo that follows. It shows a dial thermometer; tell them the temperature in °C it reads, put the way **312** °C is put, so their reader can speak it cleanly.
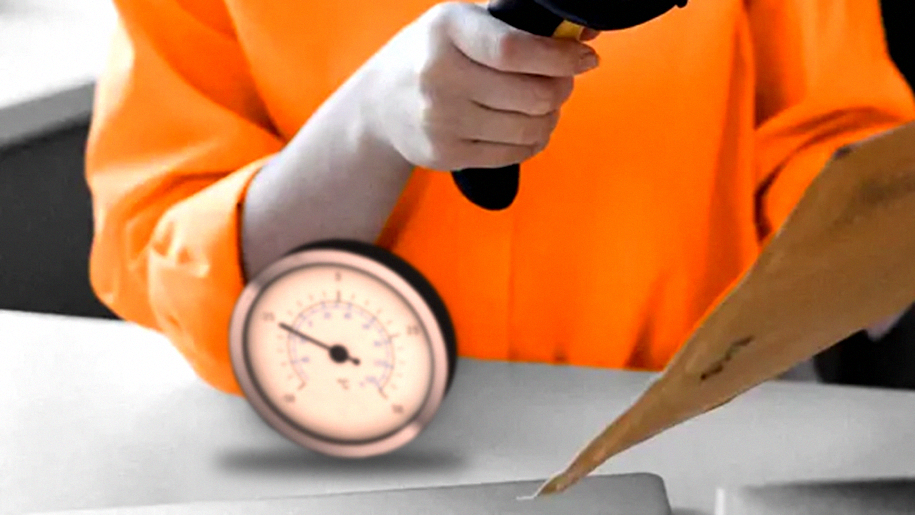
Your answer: **-25** °C
